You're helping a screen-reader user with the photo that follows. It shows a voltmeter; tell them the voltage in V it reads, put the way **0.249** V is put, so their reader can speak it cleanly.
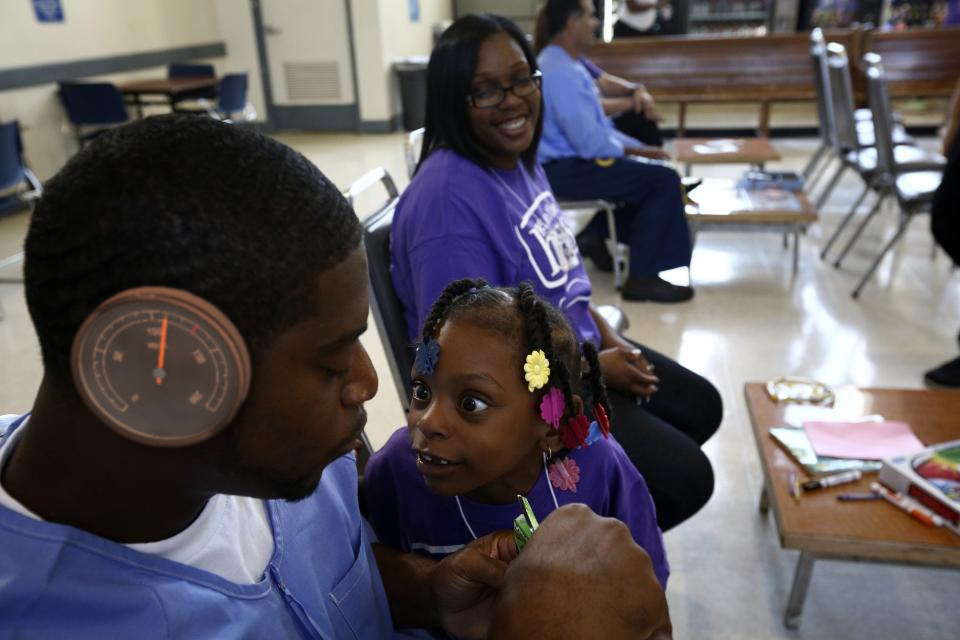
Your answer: **110** V
